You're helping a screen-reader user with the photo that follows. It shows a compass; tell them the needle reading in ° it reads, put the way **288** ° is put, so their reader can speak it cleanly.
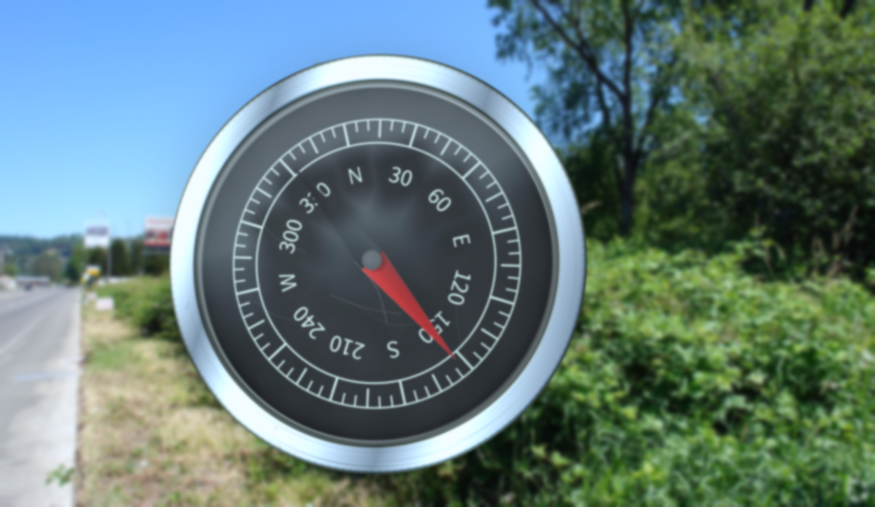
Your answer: **152.5** °
